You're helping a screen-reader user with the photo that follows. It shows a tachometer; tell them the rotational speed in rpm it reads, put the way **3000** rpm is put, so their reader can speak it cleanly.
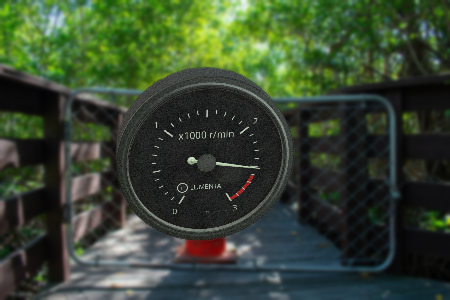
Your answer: **2500** rpm
